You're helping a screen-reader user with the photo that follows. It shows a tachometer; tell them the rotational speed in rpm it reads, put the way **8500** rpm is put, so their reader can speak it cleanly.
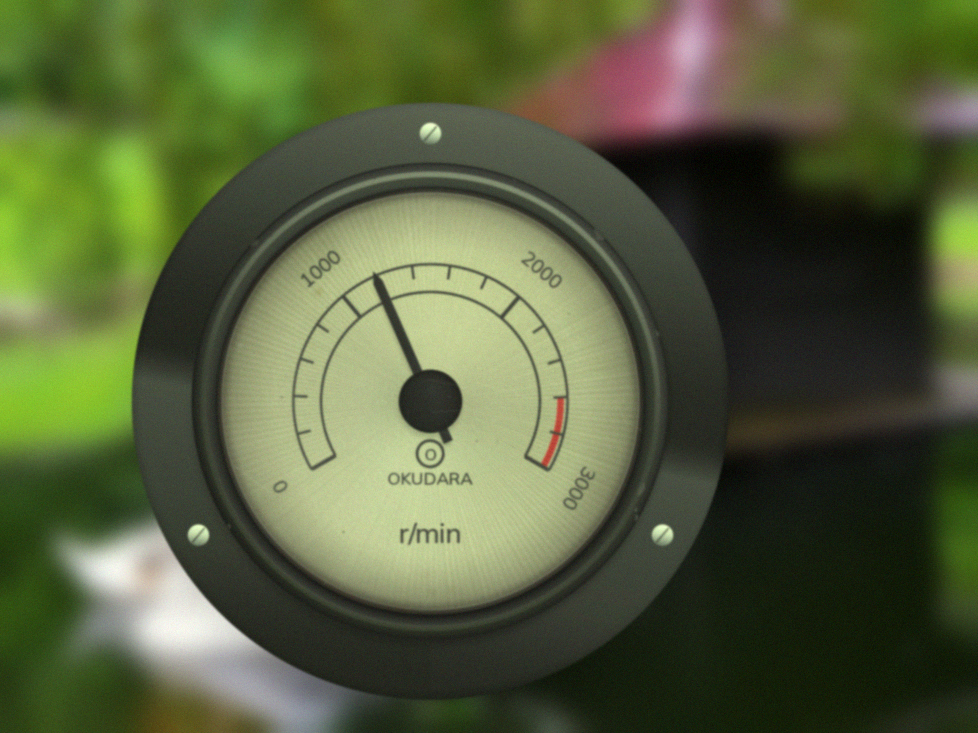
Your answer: **1200** rpm
